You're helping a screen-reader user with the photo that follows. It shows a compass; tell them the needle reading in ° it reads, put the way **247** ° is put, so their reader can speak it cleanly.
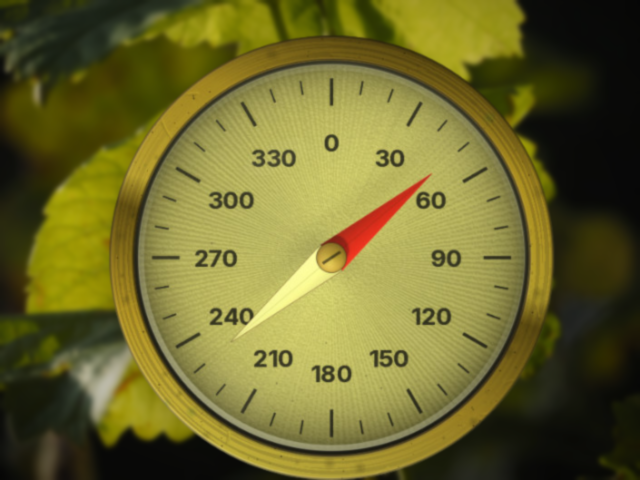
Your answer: **50** °
